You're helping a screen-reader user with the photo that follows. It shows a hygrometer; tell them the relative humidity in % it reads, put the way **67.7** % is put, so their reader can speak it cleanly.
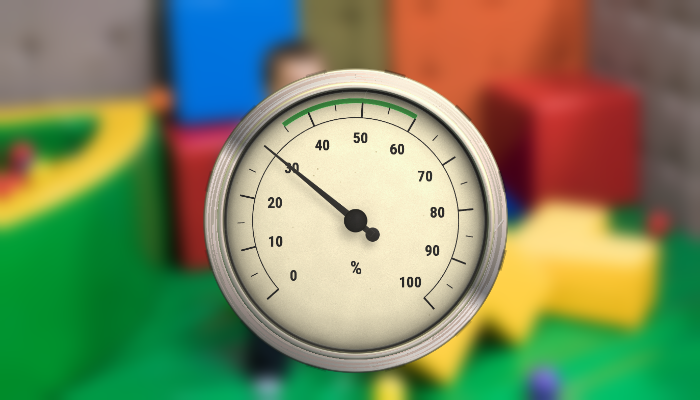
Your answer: **30** %
